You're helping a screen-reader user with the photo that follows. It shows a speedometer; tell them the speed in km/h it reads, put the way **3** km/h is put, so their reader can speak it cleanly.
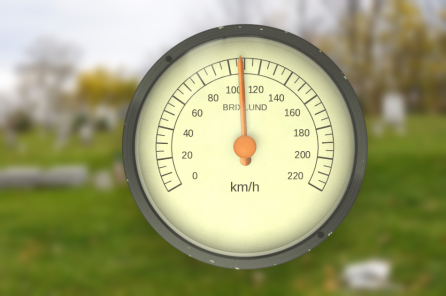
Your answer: **107.5** km/h
